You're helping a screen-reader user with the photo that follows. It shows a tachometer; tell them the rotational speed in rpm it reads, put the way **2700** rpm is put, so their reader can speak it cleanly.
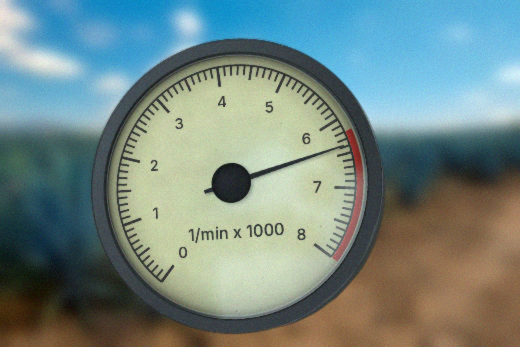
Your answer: **6400** rpm
